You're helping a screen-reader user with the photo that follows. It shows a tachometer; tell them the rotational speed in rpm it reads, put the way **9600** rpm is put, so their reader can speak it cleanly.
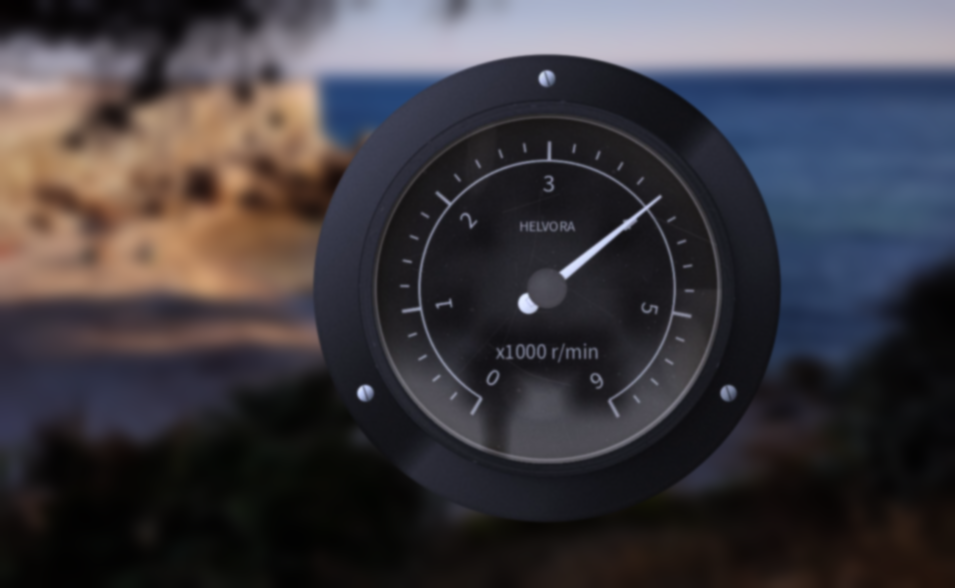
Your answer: **4000** rpm
